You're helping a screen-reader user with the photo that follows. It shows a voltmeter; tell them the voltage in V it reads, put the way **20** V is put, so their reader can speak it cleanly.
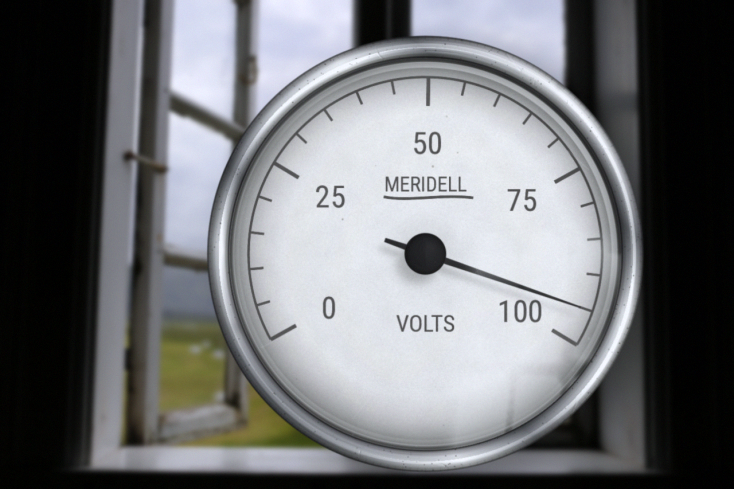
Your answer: **95** V
